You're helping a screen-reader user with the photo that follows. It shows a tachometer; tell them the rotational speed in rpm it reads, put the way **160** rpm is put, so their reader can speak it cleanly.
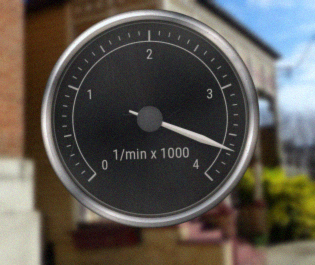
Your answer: **3650** rpm
